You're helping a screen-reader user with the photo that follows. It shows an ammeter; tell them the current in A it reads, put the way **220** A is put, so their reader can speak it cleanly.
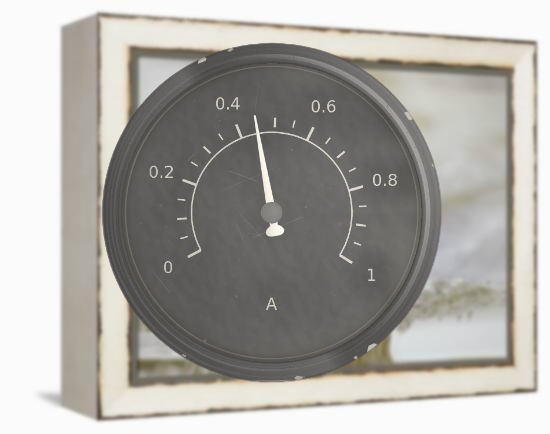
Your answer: **0.45** A
